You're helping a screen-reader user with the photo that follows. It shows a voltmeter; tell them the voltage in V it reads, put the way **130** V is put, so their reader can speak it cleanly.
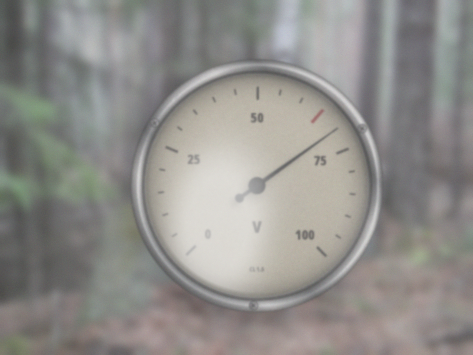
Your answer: **70** V
